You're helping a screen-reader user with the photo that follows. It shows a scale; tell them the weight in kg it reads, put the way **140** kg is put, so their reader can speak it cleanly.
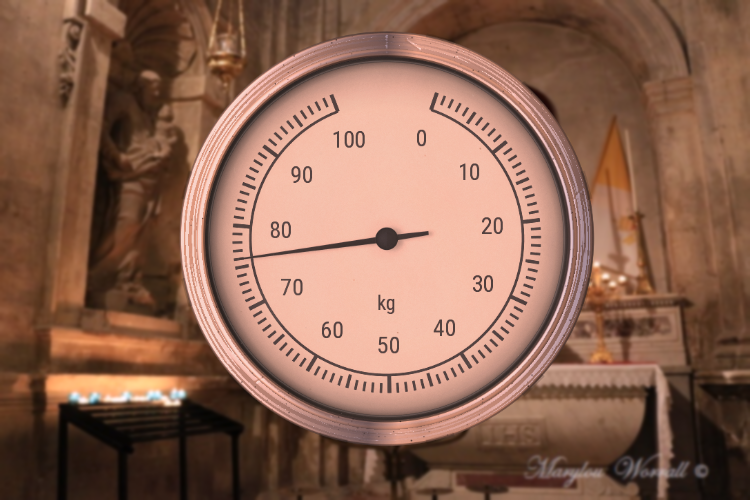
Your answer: **76** kg
